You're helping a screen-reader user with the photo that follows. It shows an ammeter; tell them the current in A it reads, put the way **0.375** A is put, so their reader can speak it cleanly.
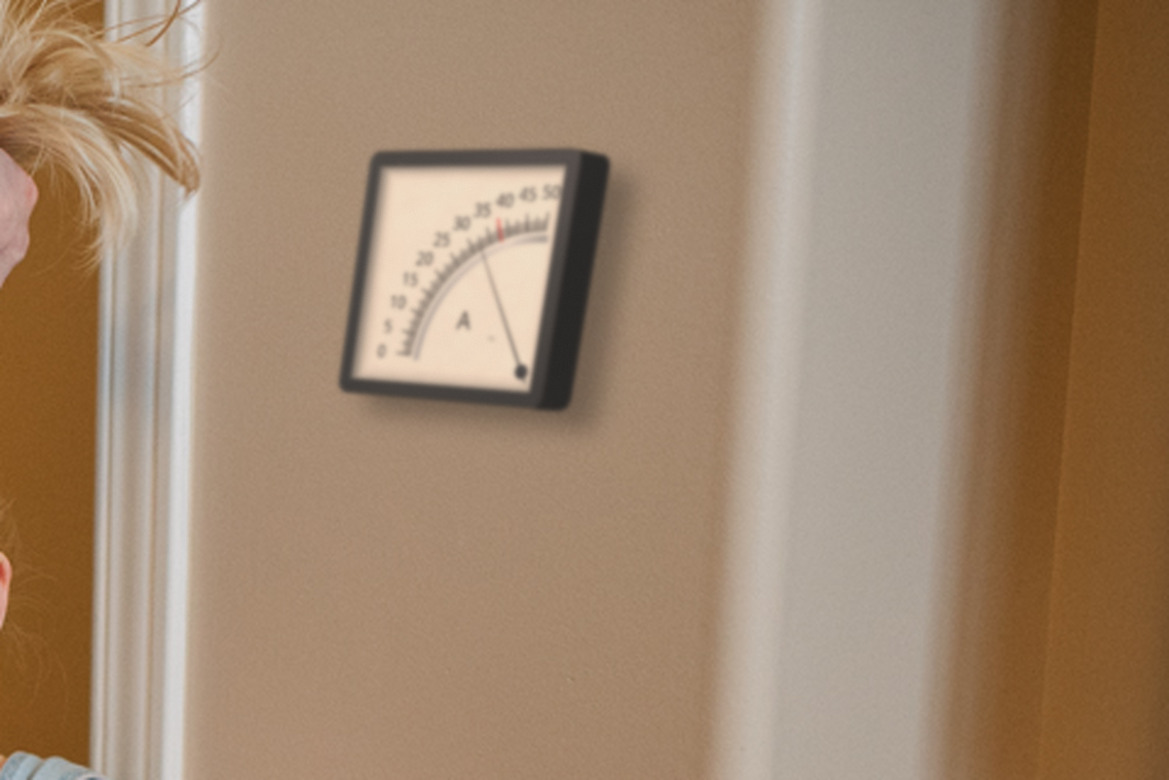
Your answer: **32.5** A
